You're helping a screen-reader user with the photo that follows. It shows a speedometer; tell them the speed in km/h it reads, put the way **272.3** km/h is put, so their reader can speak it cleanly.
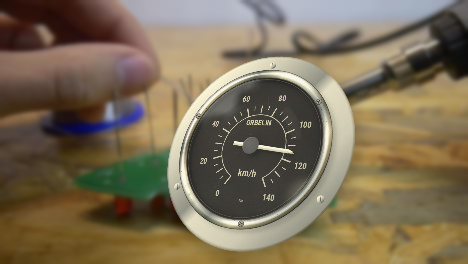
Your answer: **115** km/h
